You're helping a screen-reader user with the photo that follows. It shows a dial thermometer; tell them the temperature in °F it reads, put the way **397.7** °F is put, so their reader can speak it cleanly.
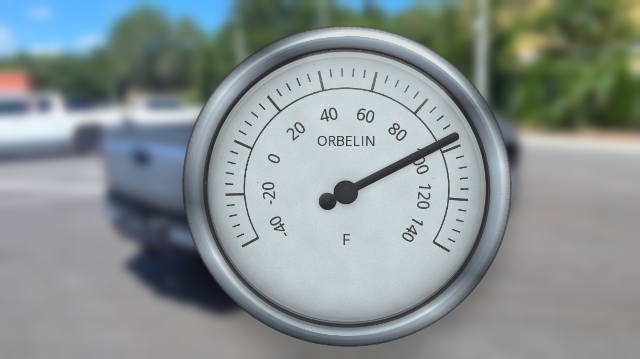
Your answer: **96** °F
